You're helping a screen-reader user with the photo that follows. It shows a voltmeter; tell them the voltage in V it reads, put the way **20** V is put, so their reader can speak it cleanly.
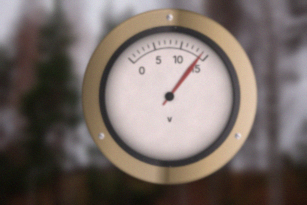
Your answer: **14** V
